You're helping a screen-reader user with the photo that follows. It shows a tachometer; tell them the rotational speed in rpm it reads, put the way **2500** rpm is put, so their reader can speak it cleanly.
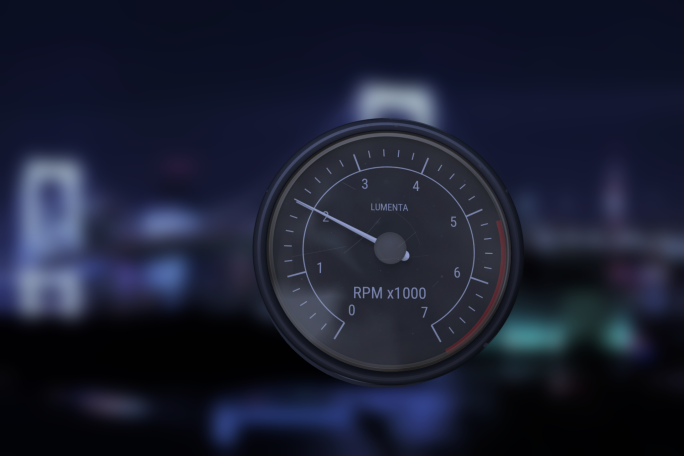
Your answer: **2000** rpm
